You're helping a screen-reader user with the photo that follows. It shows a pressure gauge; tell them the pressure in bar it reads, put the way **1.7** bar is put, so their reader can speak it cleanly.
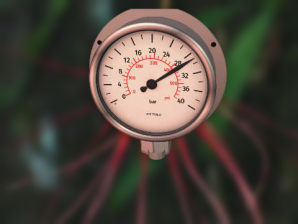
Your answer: **29** bar
